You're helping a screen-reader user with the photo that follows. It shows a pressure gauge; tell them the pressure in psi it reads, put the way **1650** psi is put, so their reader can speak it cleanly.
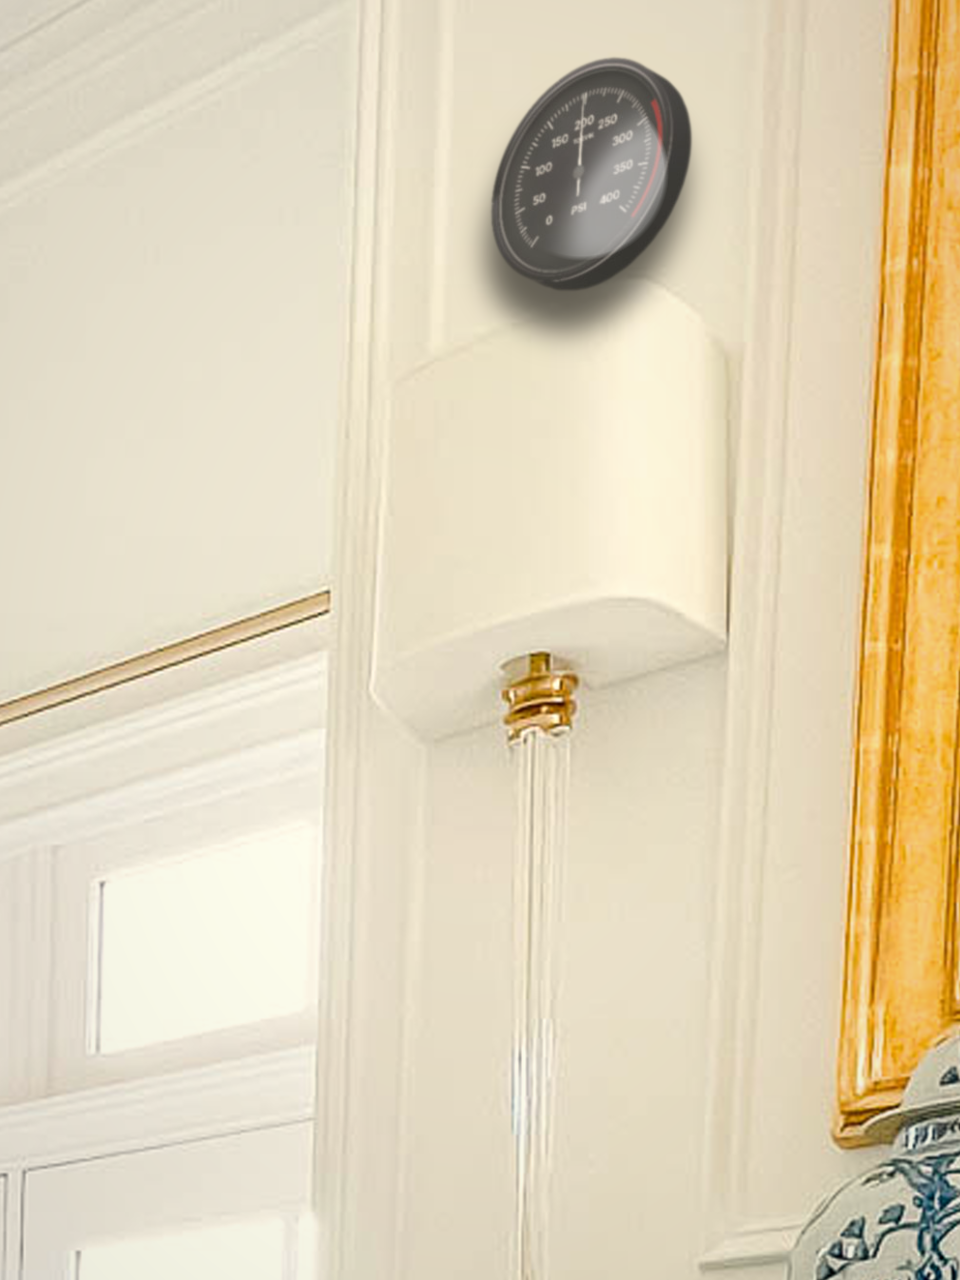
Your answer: **200** psi
